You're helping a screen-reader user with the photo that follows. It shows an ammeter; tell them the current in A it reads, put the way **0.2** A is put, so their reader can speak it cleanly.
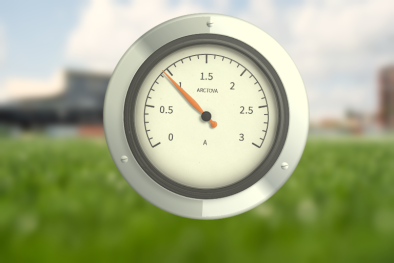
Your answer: **0.95** A
